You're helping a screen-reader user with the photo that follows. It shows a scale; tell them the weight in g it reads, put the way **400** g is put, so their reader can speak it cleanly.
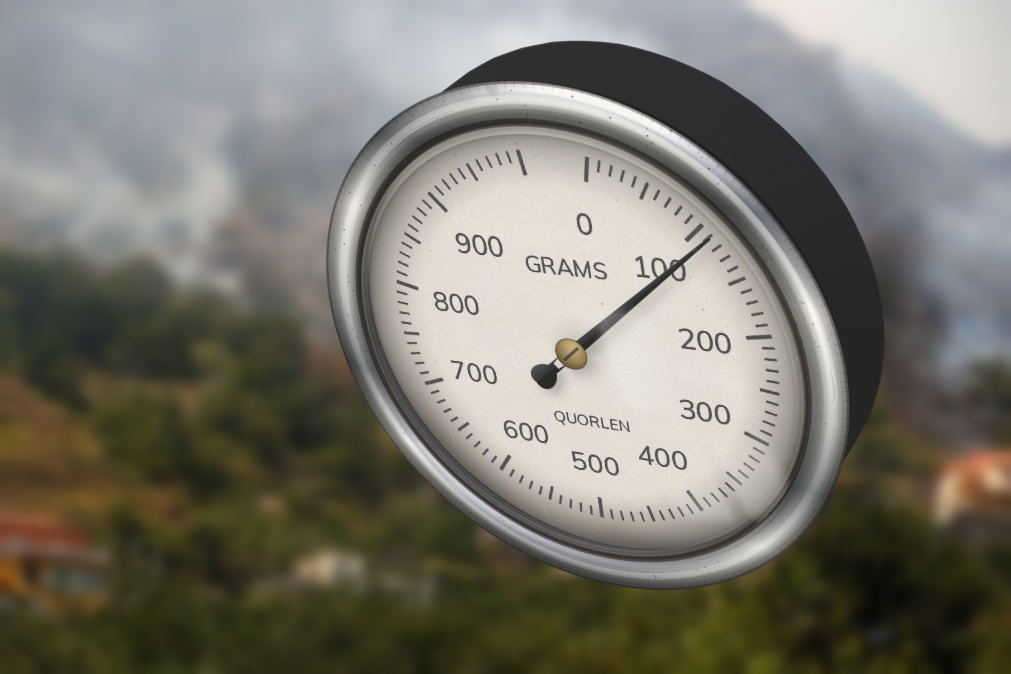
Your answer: **110** g
